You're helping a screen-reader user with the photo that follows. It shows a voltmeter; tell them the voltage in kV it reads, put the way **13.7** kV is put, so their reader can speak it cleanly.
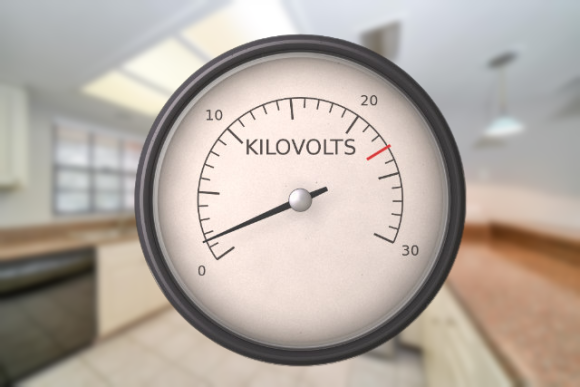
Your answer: **1.5** kV
